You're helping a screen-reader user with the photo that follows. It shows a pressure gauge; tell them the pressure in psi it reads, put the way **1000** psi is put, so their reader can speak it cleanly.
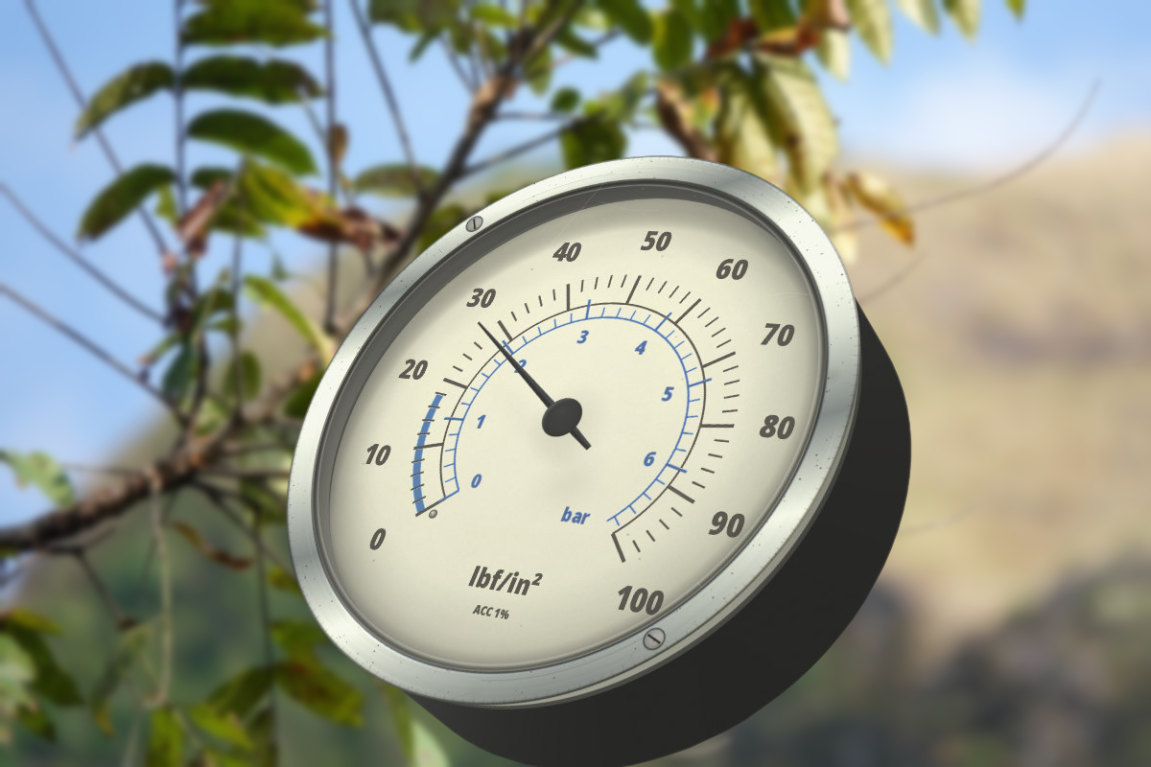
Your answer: **28** psi
